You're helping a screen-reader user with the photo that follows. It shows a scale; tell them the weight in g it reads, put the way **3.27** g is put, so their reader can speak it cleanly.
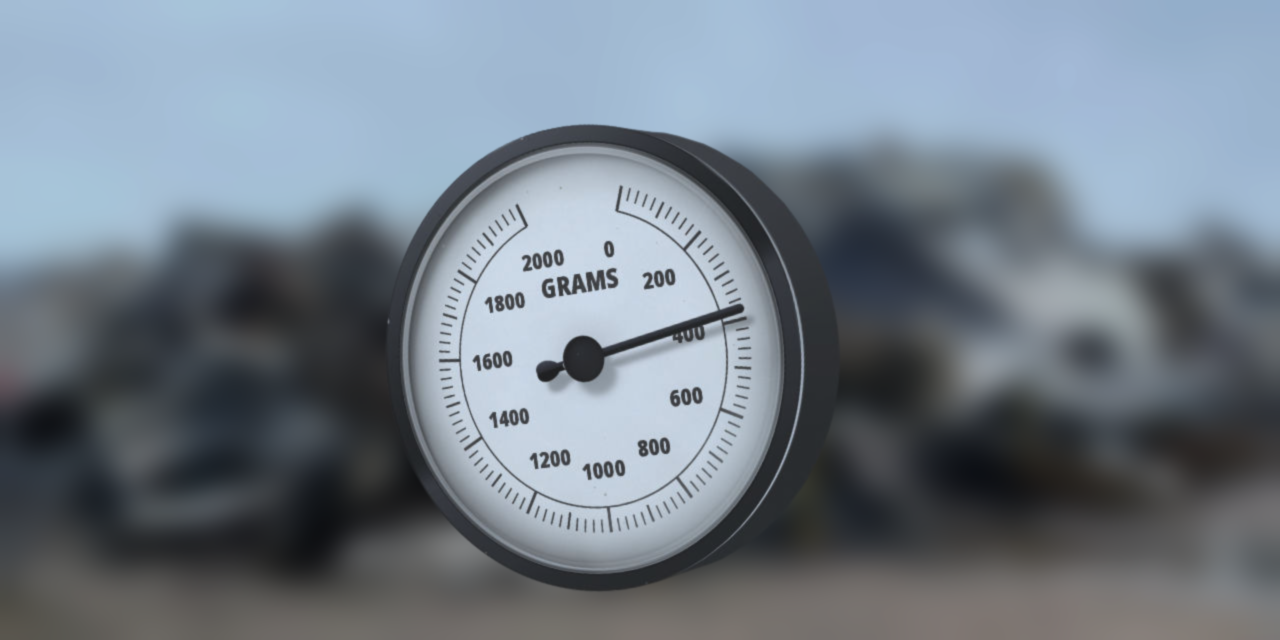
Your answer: **380** g
